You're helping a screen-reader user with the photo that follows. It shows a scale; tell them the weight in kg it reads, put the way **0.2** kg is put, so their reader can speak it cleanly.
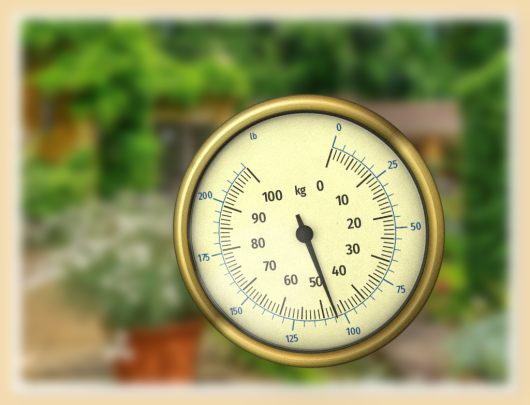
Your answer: **47** kg
